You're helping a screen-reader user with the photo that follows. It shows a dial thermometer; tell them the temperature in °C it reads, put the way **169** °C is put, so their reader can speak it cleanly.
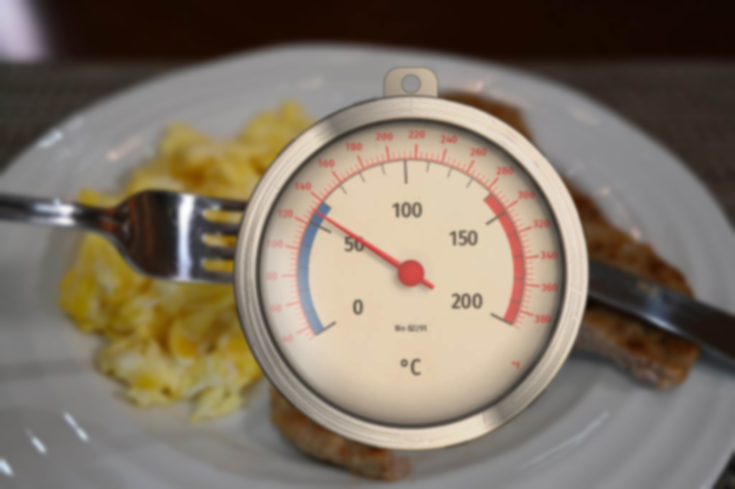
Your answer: **55** °C
